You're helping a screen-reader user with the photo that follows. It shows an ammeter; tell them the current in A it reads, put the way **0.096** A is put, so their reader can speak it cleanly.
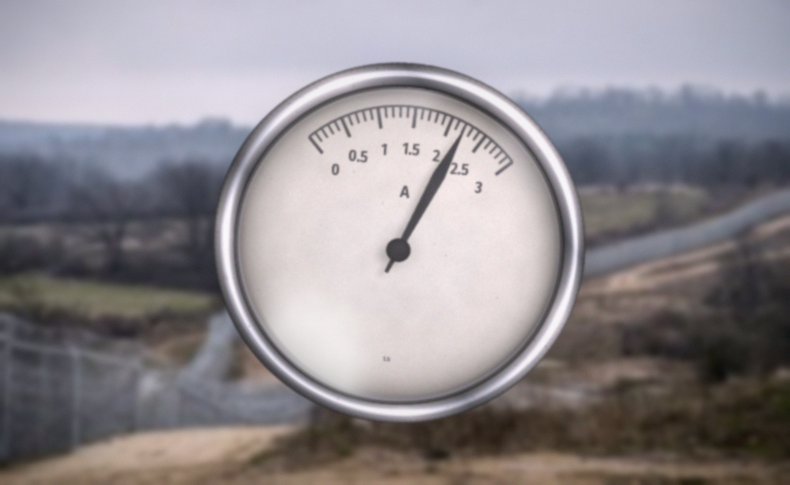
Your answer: **2.2** A
